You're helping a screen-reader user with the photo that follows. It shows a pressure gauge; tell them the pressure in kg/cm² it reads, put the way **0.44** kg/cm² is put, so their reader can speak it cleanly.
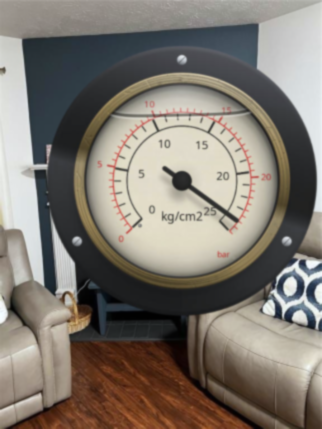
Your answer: **24** kg/cm²
